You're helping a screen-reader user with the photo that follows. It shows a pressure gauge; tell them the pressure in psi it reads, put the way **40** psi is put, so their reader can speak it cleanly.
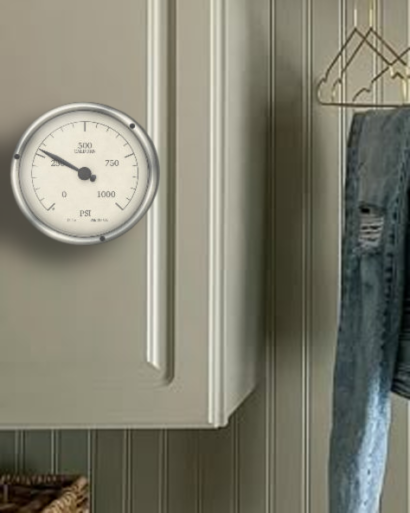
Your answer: **275** psi
